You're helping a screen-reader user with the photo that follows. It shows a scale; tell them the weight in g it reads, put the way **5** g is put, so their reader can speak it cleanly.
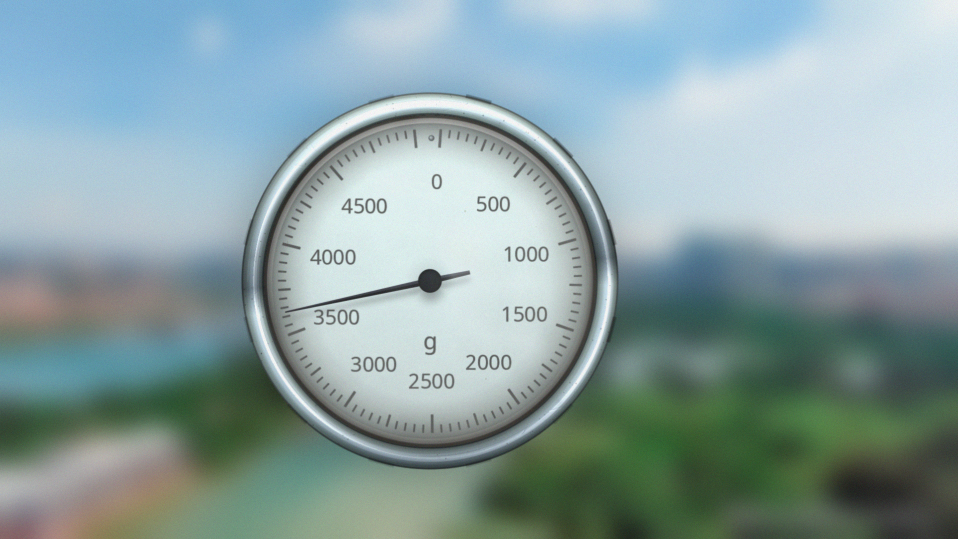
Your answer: **3625** g
